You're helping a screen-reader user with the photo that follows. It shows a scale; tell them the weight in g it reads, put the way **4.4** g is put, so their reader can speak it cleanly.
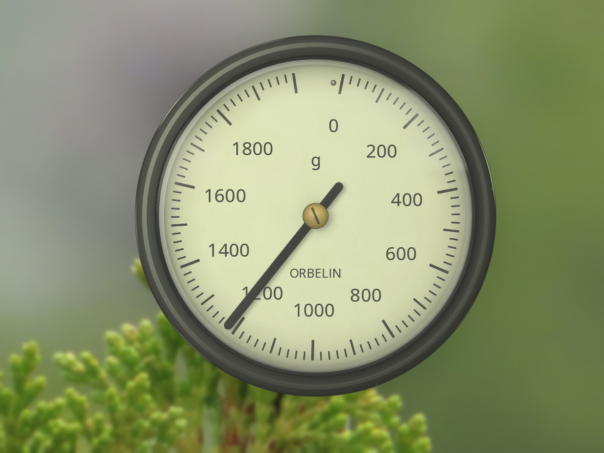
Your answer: **1220** g
